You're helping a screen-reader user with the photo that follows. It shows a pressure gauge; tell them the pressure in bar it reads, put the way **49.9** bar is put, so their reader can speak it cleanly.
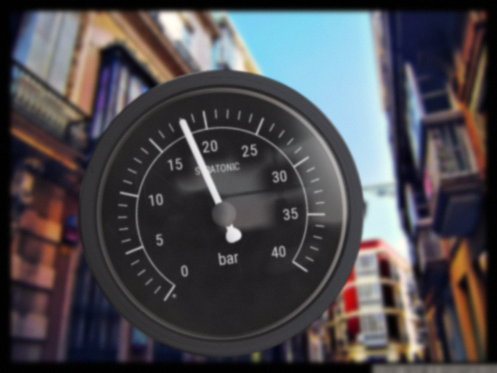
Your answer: **18** bar
